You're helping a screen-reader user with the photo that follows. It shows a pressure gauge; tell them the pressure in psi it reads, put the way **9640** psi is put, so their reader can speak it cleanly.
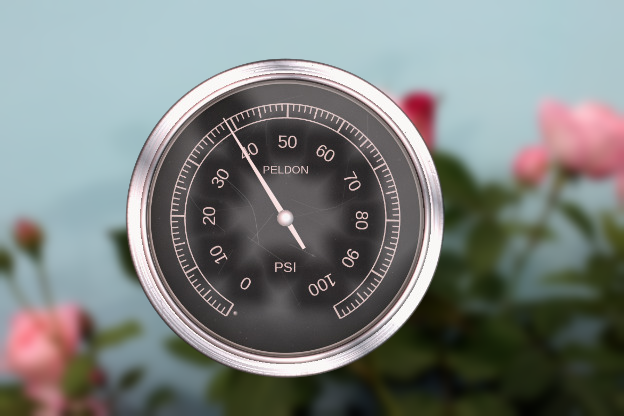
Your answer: **39** psi
